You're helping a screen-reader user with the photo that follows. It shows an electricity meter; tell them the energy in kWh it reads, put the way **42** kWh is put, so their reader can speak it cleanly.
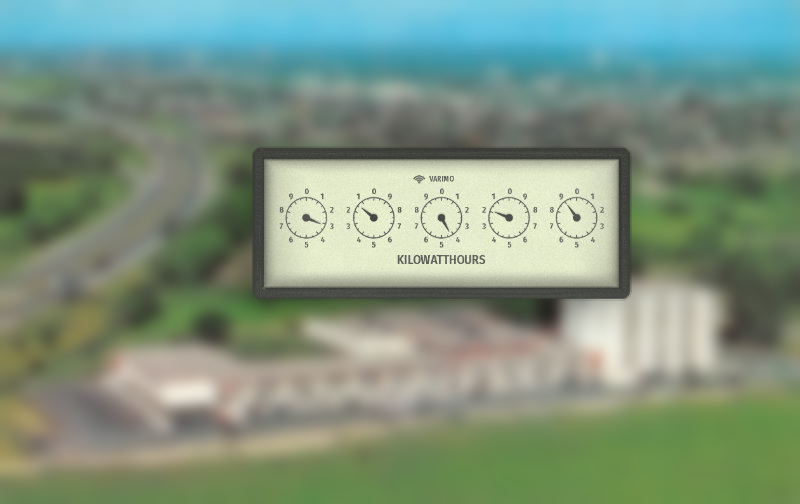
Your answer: **31419** kWh
